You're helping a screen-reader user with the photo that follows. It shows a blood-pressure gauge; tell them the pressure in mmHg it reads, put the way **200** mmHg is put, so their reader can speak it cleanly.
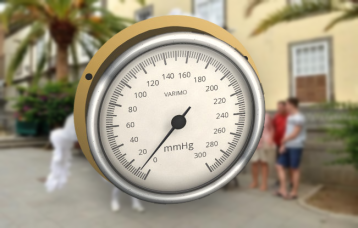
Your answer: **10** mmHg
